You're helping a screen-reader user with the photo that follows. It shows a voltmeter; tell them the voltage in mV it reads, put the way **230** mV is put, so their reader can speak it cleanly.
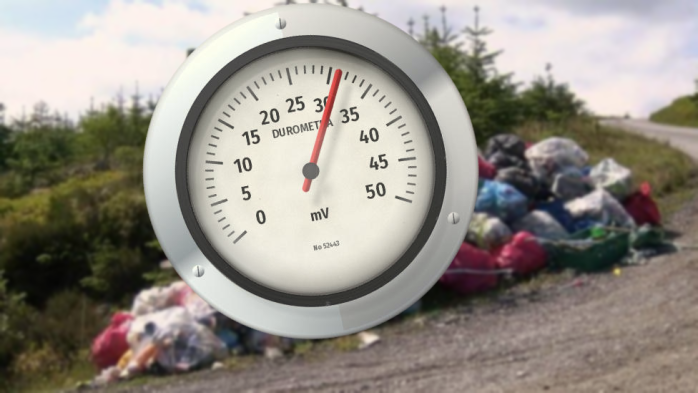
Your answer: **31** mV
